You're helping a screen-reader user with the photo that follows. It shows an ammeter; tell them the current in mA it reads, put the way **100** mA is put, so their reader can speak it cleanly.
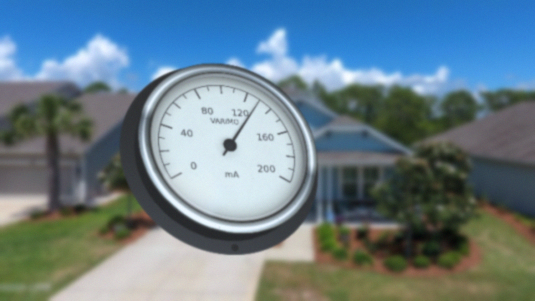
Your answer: **130** mA
